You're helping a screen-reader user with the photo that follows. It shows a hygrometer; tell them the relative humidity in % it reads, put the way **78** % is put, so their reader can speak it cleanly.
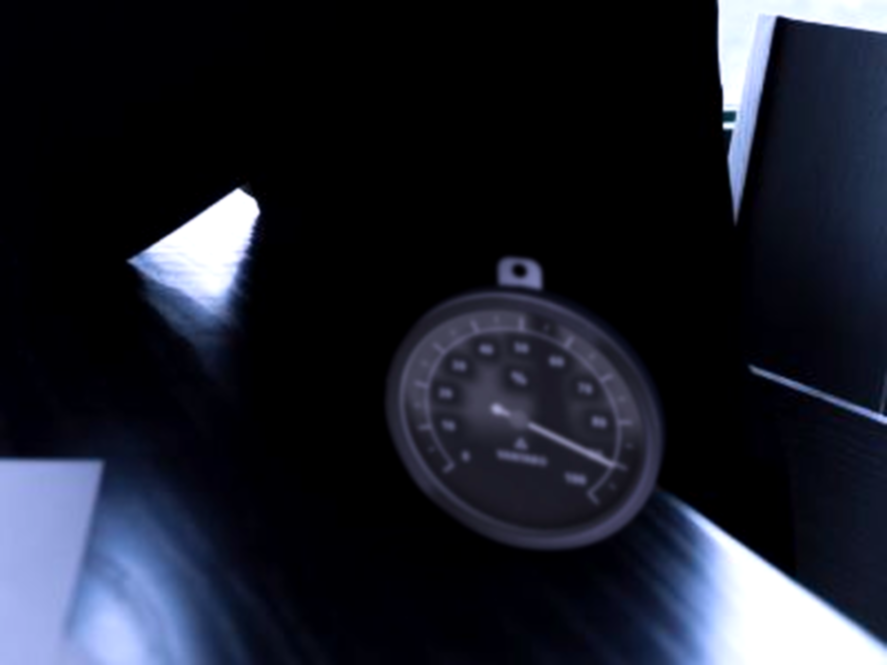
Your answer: **90** %
